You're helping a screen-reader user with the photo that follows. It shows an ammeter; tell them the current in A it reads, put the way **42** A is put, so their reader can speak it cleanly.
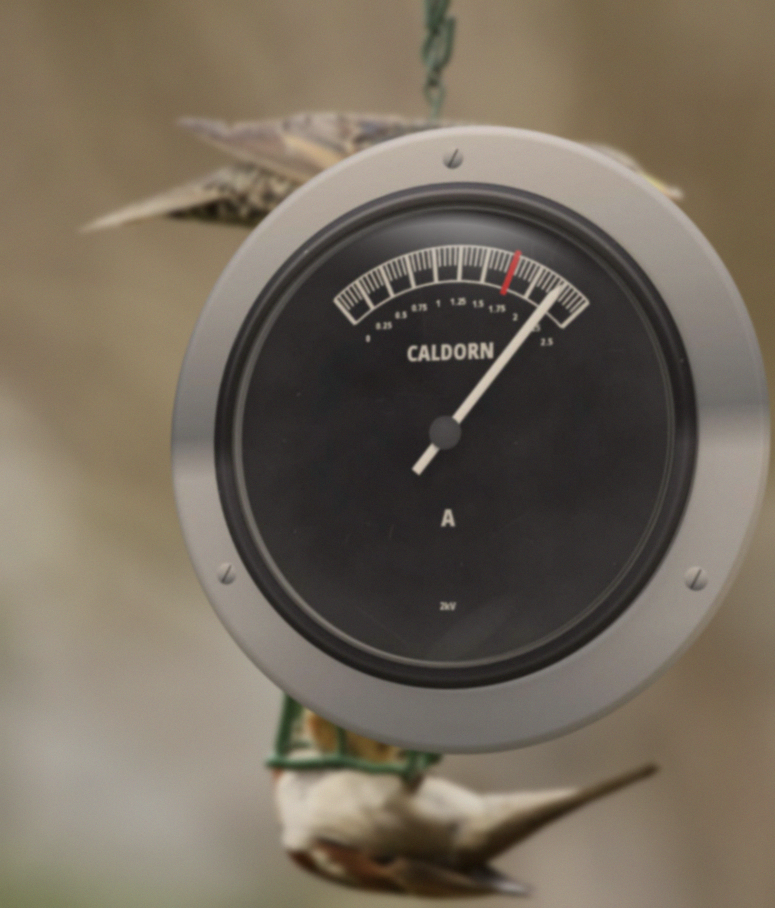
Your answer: **2.25** A
